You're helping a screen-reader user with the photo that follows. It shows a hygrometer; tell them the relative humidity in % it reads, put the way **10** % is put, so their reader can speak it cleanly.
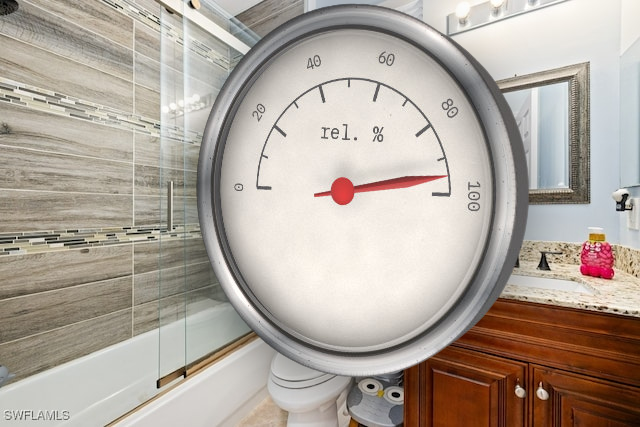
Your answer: **95** %
